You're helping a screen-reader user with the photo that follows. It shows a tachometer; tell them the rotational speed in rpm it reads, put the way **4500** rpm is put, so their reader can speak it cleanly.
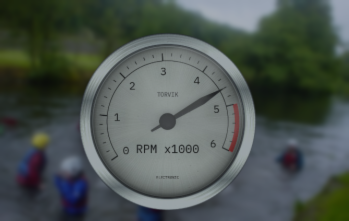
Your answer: **4600** rpm
